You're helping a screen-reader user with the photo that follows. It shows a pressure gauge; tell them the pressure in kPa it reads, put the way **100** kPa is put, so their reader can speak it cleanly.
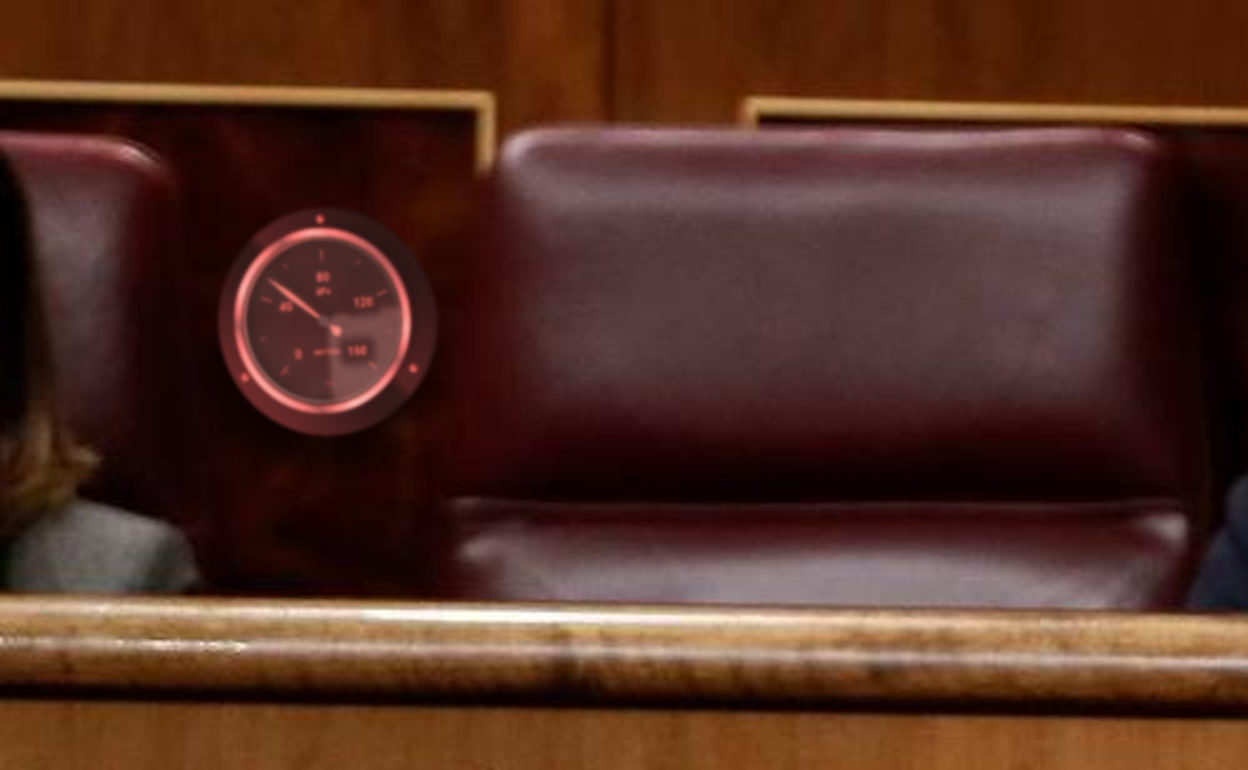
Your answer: **50** kPa
